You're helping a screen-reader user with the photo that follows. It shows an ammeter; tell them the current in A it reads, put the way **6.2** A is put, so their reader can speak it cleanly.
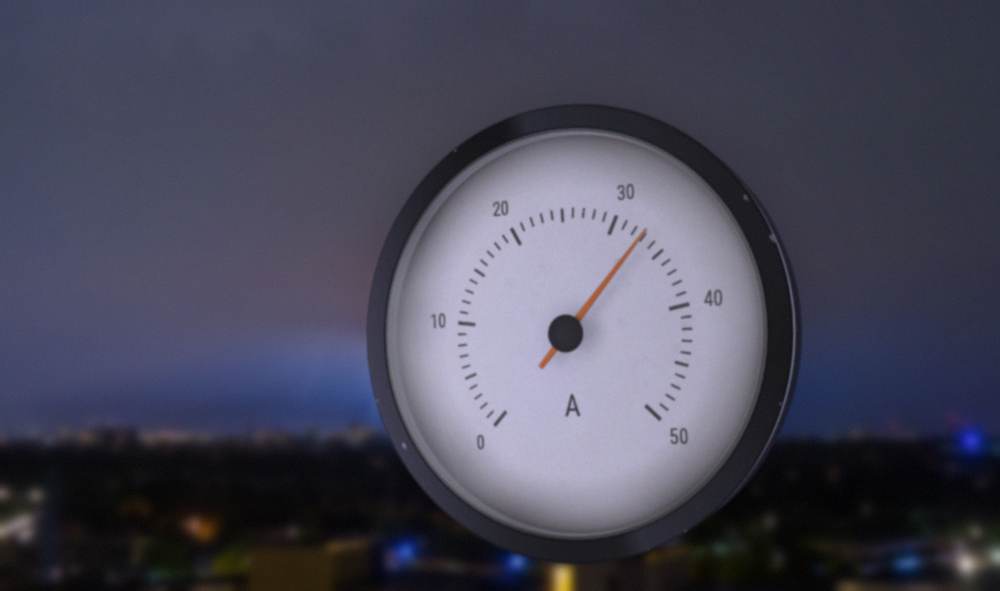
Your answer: **33** A
